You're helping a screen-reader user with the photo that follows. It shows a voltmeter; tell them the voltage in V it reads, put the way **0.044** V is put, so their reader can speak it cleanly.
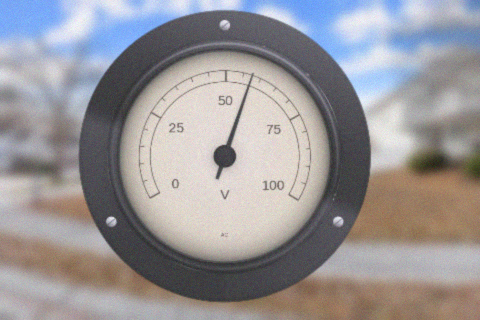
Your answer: **57.5** V
